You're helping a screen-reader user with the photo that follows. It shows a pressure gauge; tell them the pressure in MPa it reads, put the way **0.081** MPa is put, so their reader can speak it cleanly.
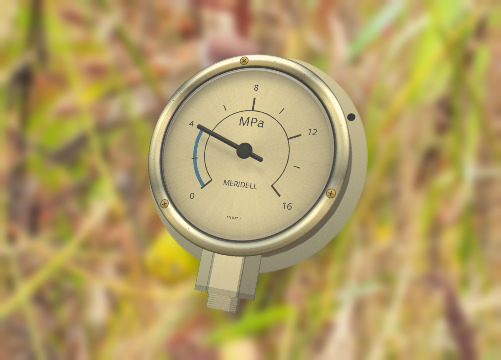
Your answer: **4** MPa
